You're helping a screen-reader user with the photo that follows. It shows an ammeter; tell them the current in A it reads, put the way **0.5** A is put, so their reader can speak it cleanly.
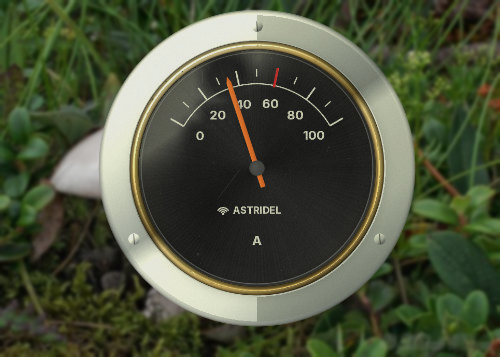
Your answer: **35** A
